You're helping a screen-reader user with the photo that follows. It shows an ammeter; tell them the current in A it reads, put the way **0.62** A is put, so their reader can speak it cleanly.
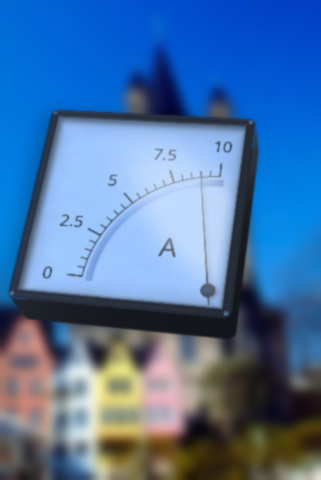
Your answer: **9** A
